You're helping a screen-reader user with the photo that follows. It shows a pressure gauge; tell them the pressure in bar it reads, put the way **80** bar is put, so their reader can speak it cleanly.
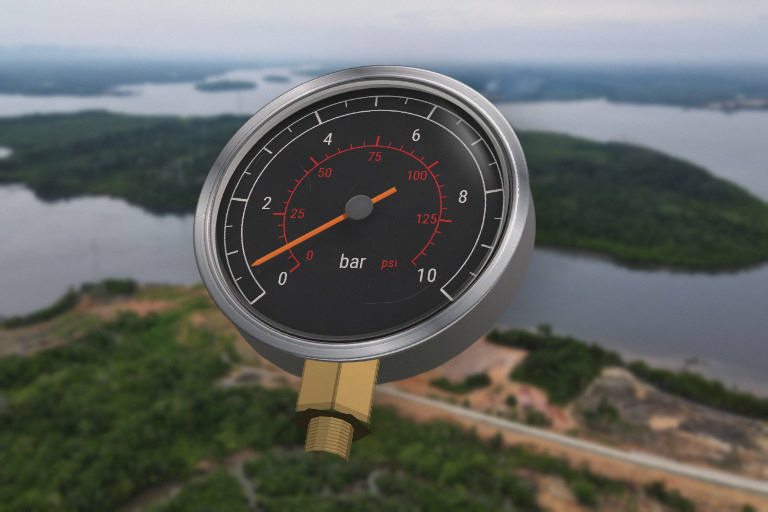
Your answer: **0.5** bar
